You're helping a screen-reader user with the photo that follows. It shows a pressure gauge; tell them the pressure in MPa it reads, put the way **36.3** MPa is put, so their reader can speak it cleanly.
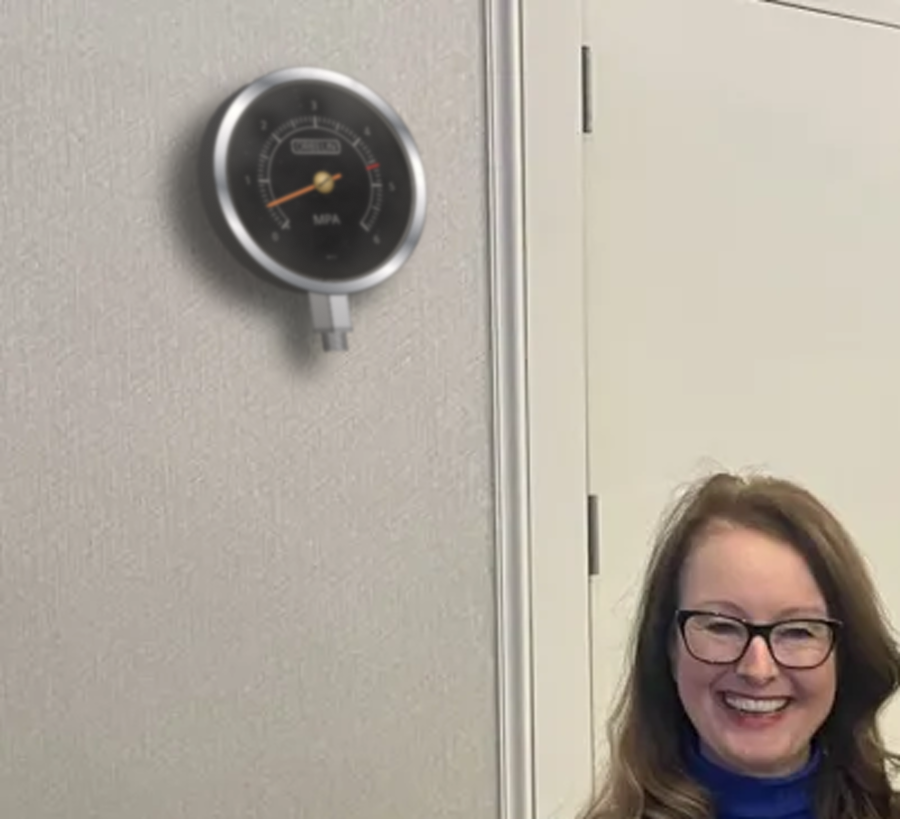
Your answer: **0.5** MPa
